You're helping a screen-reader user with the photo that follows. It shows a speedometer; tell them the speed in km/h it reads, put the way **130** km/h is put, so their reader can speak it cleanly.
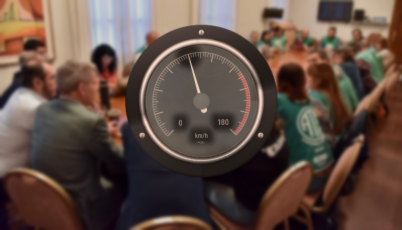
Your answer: **80** km/h
